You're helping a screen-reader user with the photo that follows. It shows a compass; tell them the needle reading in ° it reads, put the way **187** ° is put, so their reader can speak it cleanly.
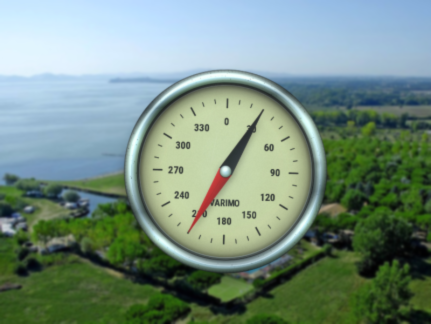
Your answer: **210** °
